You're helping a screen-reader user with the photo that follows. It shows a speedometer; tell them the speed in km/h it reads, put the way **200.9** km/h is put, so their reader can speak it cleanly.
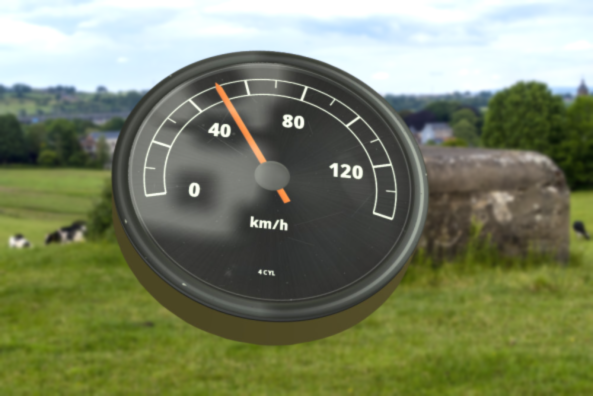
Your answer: **50** km/h
